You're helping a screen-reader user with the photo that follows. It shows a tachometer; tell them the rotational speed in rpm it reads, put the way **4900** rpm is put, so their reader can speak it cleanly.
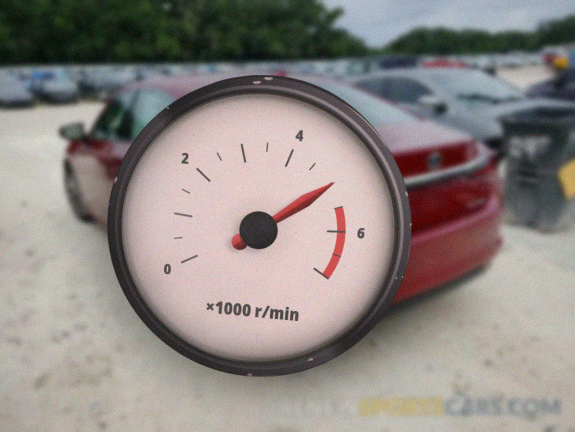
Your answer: **5000** rpm
